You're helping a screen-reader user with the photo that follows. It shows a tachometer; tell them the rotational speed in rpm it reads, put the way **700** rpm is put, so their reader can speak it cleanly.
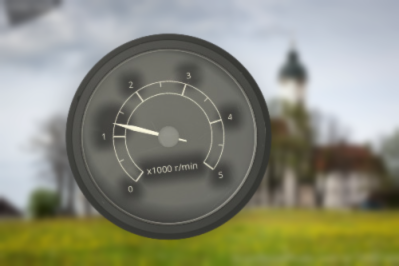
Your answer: **1250** rpm
